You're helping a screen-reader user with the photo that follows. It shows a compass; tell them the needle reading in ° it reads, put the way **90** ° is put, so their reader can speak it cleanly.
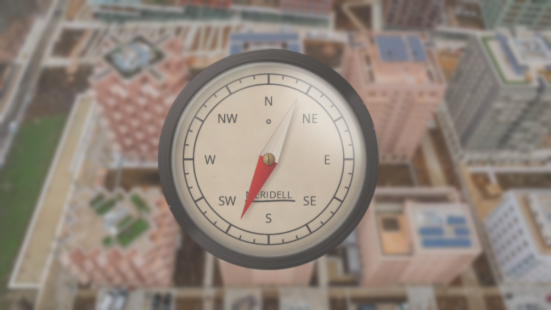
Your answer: **205** °
